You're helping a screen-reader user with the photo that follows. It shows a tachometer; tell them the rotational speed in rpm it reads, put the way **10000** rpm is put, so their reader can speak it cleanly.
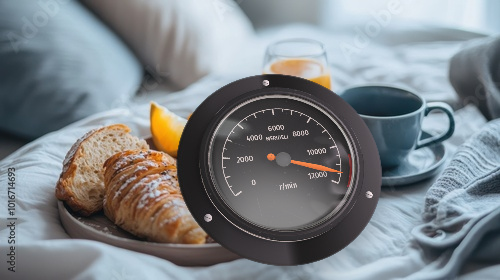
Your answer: **11500** rpm
